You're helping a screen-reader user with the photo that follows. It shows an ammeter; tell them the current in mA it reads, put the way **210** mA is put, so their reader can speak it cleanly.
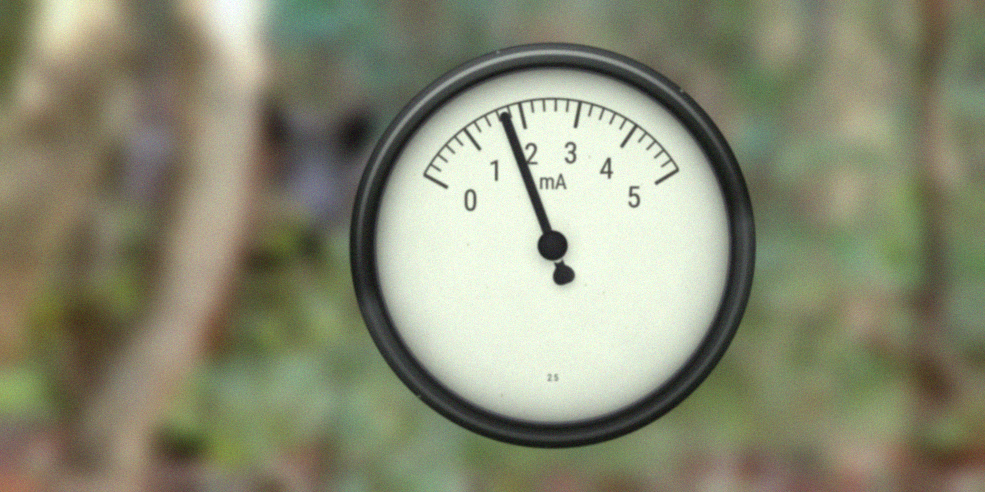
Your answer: **1.7** mA
